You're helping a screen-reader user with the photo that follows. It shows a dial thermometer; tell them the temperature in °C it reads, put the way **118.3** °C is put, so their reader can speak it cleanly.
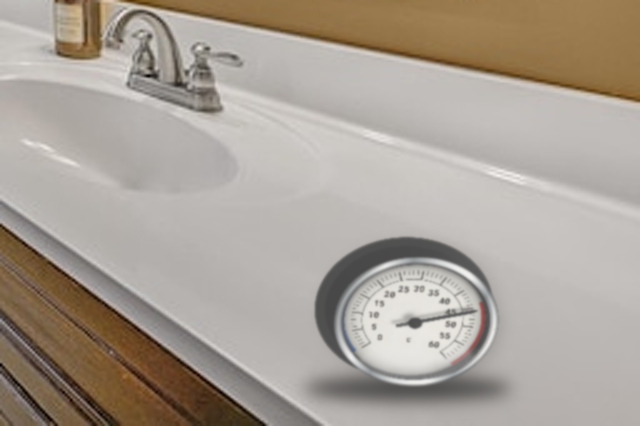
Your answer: **45** °C
